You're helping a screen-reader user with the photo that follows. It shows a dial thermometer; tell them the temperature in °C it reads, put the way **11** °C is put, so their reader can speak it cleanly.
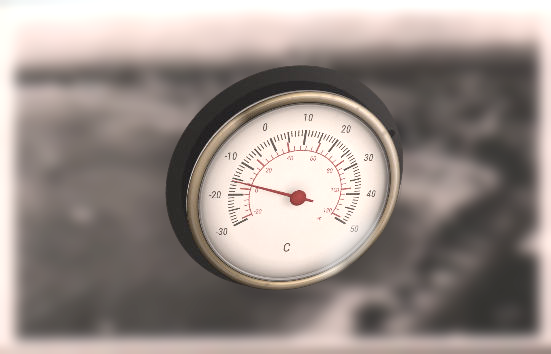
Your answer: **-15** °C
